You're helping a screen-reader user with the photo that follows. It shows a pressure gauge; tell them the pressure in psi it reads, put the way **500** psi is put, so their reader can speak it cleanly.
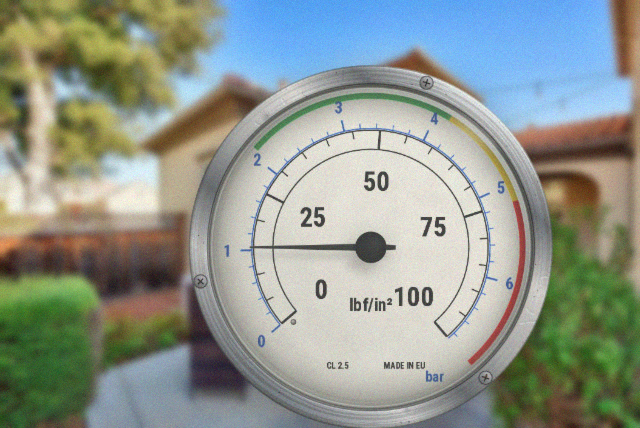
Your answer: **15** psi
